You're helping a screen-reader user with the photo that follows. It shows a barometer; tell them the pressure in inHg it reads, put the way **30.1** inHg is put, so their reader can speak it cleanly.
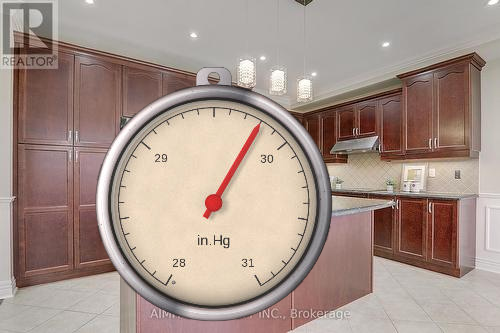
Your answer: **29.8** inHg
